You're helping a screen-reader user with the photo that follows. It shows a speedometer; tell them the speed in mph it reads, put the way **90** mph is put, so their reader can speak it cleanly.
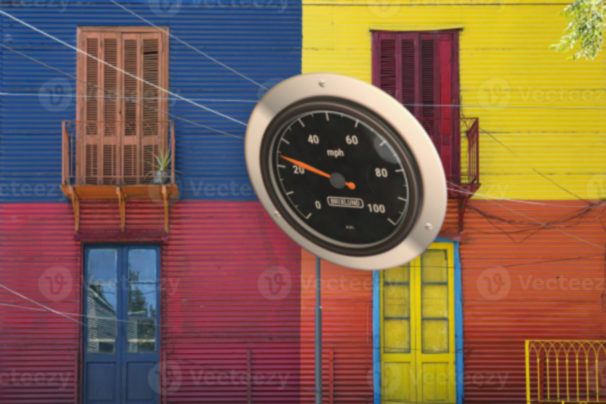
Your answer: **25** mph
